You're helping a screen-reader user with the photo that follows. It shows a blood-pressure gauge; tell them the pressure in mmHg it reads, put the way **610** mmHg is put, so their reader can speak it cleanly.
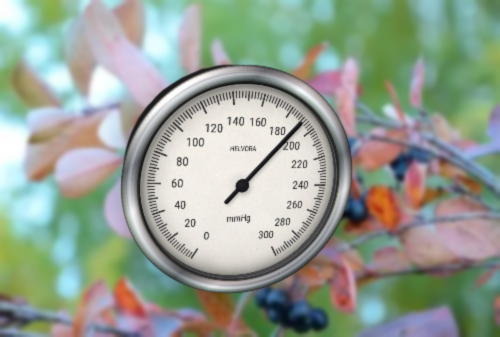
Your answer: **190** mmHg
